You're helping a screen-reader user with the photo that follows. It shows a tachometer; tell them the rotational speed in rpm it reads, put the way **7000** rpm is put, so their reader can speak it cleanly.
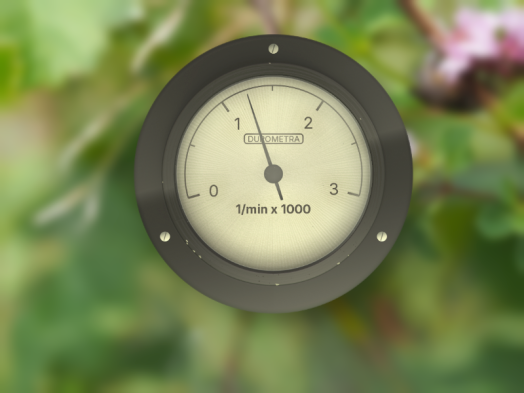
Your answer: **1250** rpm
